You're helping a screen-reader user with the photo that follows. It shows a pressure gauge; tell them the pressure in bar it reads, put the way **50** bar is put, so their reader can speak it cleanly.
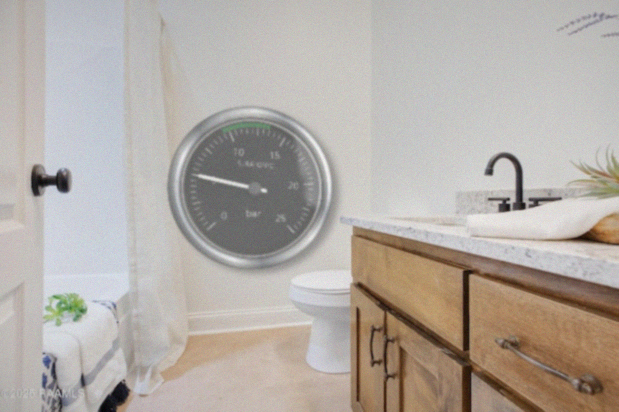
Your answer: **5** bar
